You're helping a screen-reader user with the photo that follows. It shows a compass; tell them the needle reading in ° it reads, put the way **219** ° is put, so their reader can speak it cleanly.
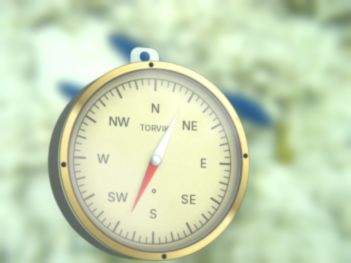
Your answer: **205** °
